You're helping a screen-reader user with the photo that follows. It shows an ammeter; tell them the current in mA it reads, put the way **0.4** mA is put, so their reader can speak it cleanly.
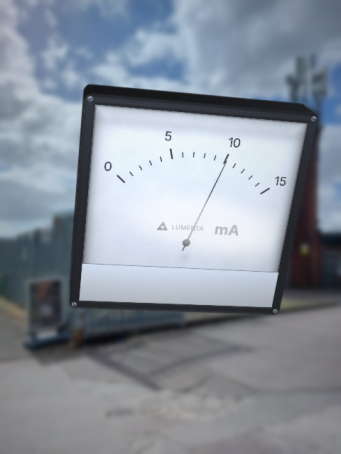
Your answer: **10** mA
